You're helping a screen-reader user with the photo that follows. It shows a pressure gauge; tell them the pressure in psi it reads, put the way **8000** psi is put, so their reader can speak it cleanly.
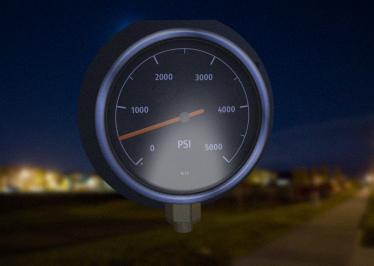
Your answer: **500** psi
